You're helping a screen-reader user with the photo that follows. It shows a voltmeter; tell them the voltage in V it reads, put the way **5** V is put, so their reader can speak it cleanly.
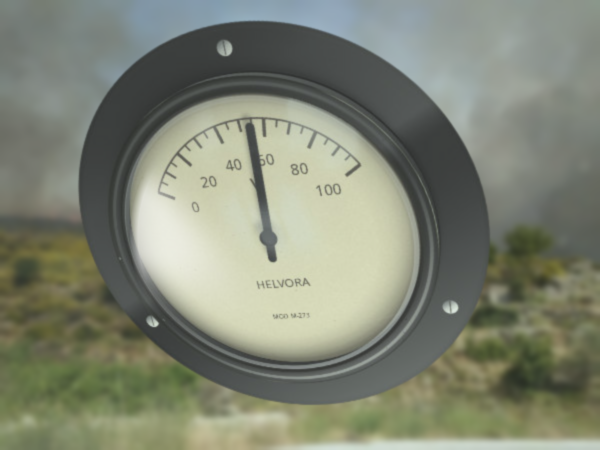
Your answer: **55** V
